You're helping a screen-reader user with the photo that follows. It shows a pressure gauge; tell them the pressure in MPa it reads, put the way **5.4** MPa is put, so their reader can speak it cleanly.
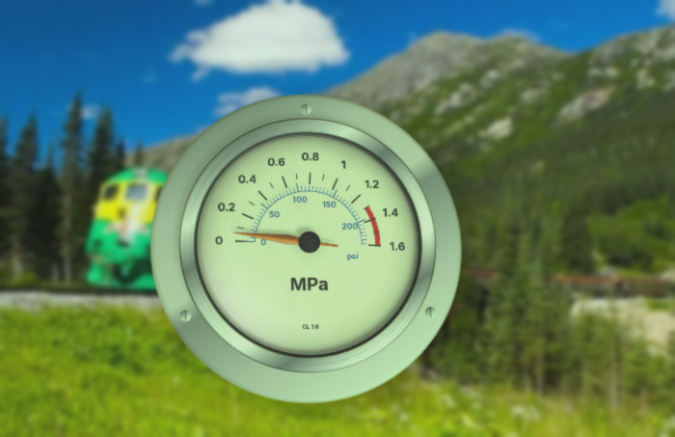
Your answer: **0.05** MPa
